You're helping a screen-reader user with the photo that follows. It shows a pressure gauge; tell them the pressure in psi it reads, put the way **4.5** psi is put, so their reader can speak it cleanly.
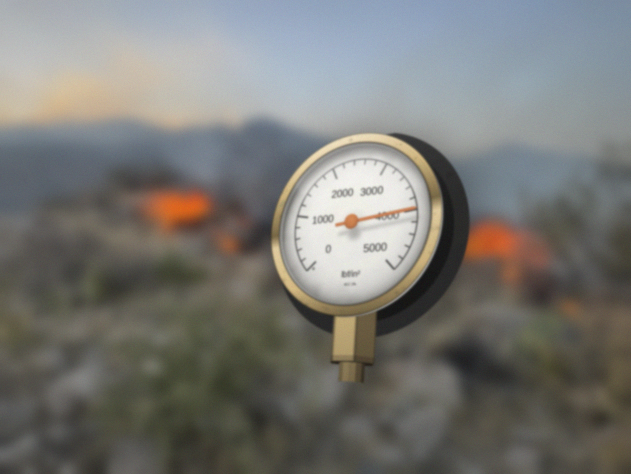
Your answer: **4000** psi
